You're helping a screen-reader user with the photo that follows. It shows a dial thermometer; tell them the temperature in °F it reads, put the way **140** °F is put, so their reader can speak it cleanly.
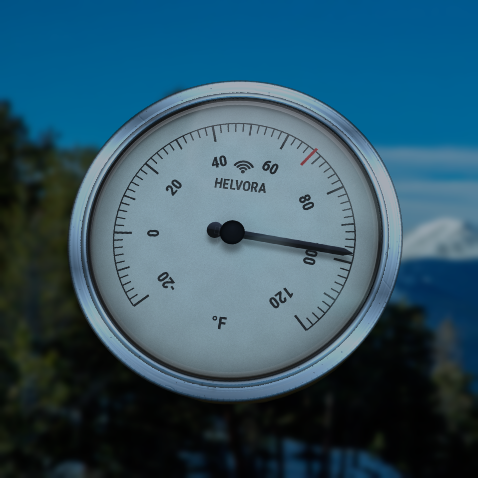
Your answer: **98** °F
